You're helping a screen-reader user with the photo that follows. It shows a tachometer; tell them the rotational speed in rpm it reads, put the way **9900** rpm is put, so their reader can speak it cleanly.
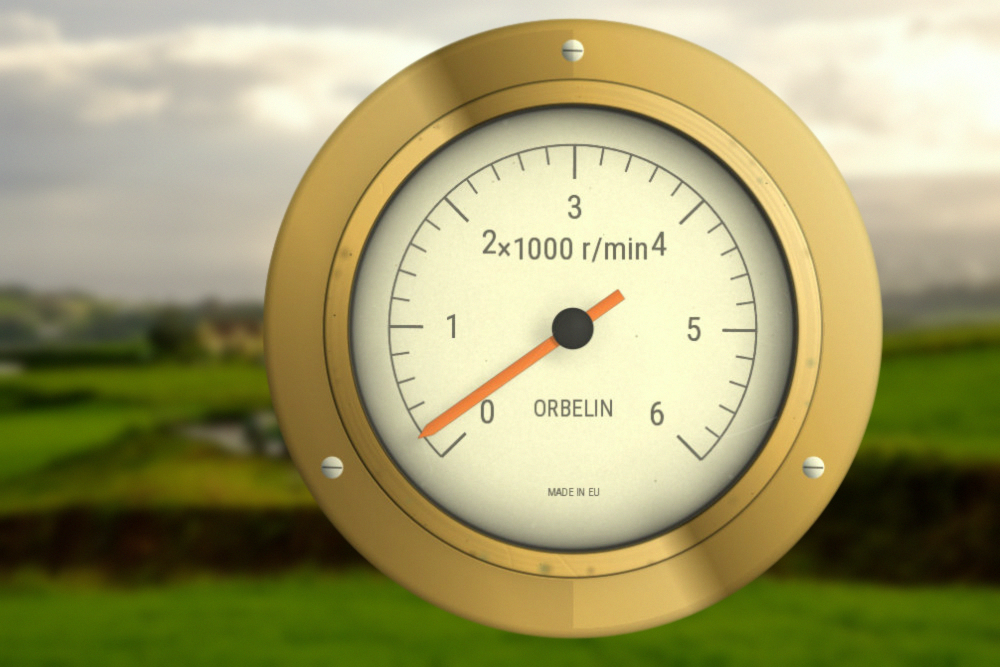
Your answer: **200** rpm
